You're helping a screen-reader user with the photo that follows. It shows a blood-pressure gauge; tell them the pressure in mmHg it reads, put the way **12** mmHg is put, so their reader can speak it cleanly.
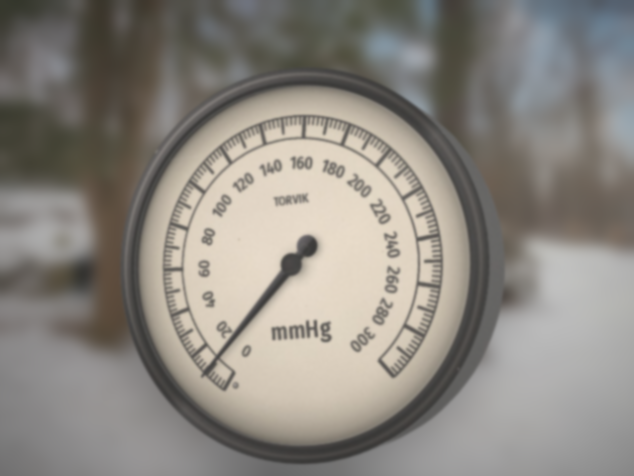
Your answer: **10** mmHg
